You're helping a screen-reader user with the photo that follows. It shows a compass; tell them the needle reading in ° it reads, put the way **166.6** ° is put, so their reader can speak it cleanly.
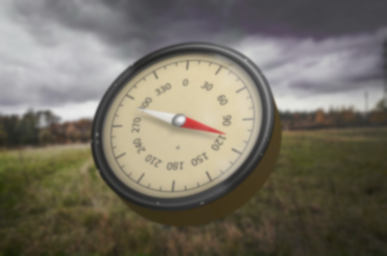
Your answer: **110** °
